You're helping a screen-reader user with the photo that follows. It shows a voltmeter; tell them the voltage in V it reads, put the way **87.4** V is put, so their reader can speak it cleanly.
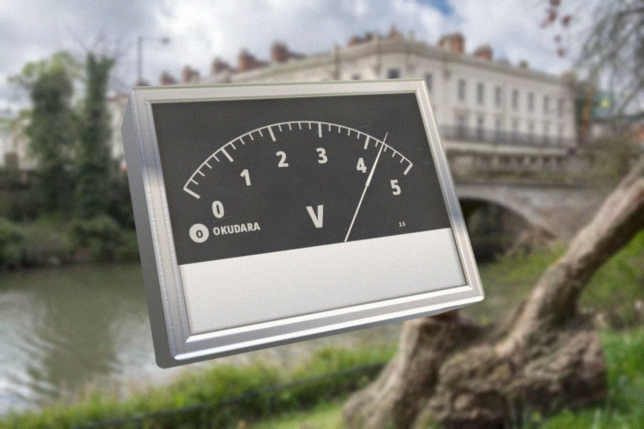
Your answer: **4.3** V
